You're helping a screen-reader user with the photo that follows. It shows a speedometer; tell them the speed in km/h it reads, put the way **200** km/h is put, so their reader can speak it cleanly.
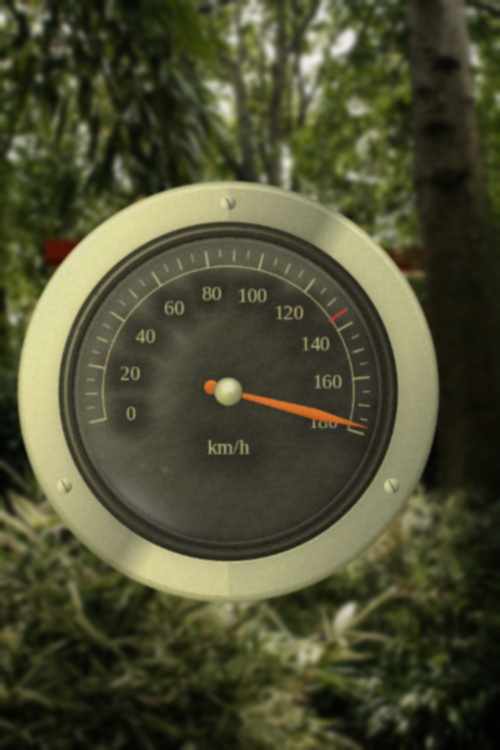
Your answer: **177.5** km/h
